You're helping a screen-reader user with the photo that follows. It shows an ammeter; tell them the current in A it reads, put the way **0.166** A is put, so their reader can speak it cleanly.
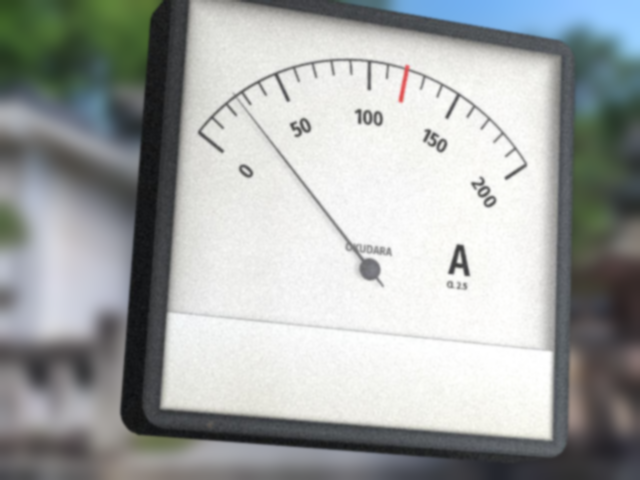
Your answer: **25** A
